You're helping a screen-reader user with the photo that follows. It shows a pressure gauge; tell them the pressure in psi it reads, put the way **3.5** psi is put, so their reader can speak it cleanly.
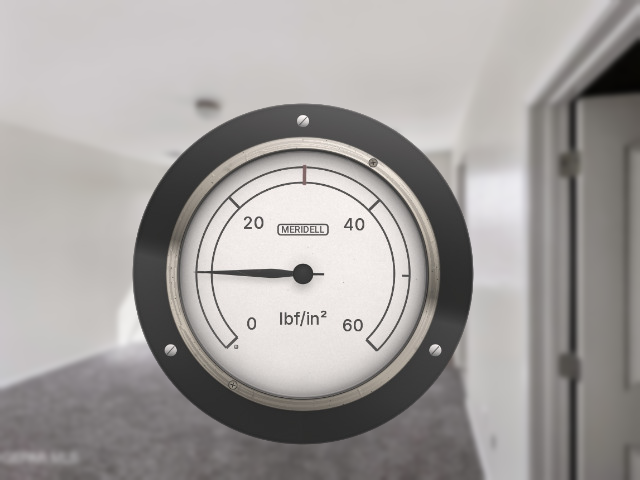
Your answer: **10** psi
